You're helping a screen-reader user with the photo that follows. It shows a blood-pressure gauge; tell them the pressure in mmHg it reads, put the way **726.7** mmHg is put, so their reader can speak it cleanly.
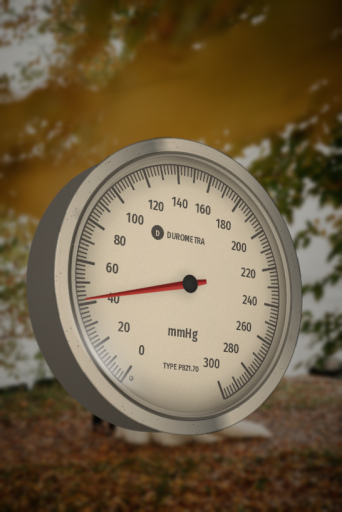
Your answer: **42** mmHg
